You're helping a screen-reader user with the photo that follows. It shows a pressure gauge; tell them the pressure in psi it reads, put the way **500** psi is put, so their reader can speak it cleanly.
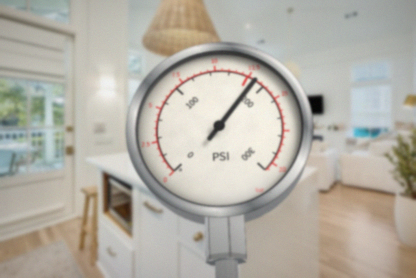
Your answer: **190** psi
